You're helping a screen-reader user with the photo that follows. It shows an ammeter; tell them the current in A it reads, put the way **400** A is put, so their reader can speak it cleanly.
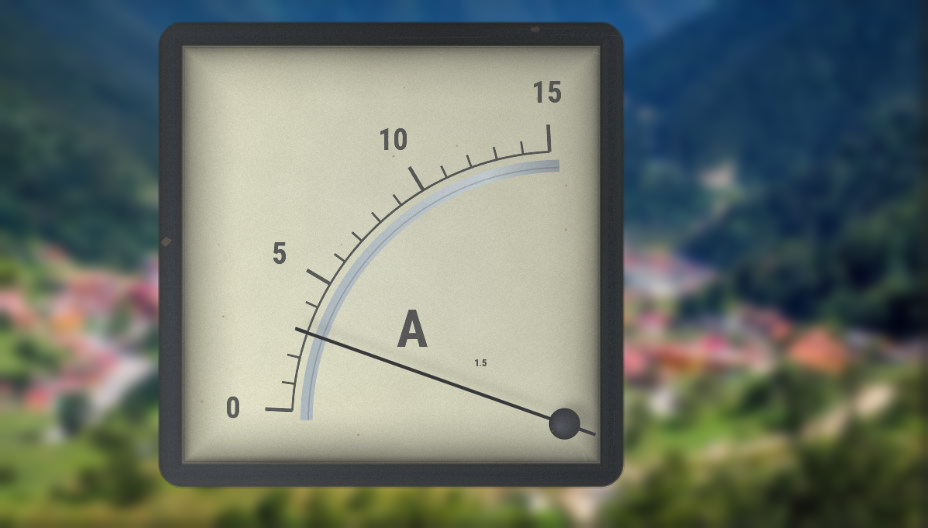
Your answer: **3** A
